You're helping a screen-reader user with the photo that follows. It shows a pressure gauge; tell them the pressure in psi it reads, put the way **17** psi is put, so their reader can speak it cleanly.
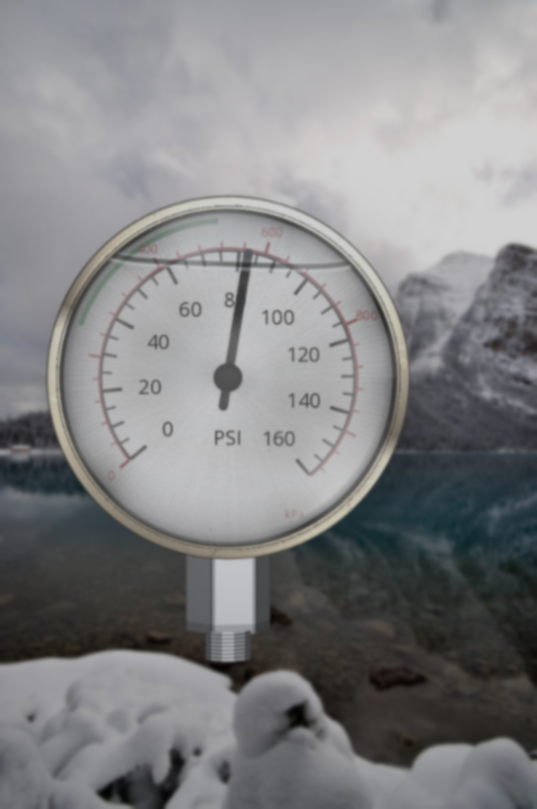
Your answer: **82.5** psi
